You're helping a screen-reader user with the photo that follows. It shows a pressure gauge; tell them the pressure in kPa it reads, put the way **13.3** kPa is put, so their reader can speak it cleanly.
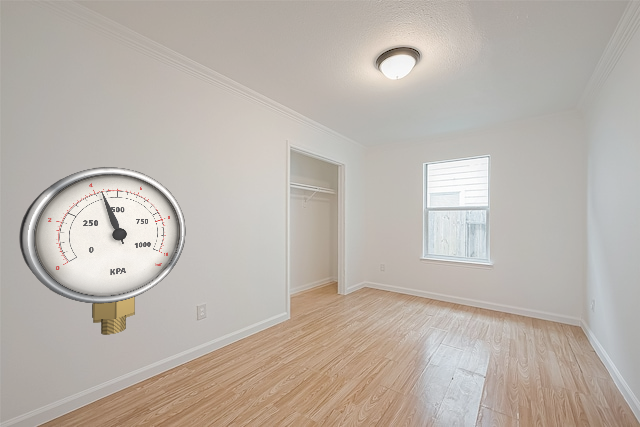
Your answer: **425** kPa
